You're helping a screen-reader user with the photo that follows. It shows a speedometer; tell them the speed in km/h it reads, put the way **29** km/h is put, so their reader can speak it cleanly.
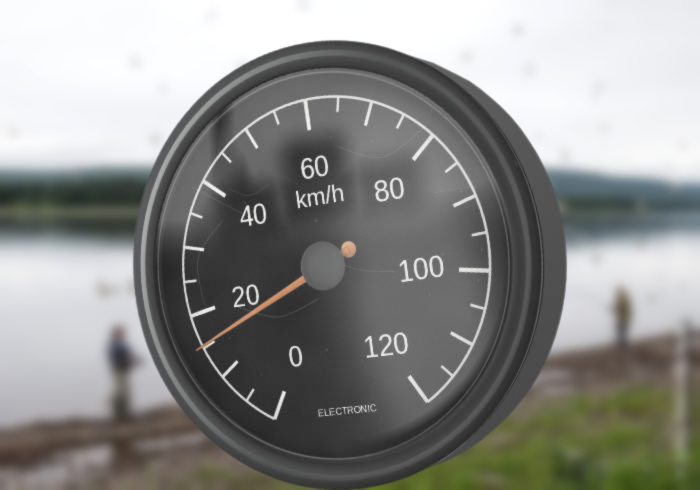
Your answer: **15** km/h
